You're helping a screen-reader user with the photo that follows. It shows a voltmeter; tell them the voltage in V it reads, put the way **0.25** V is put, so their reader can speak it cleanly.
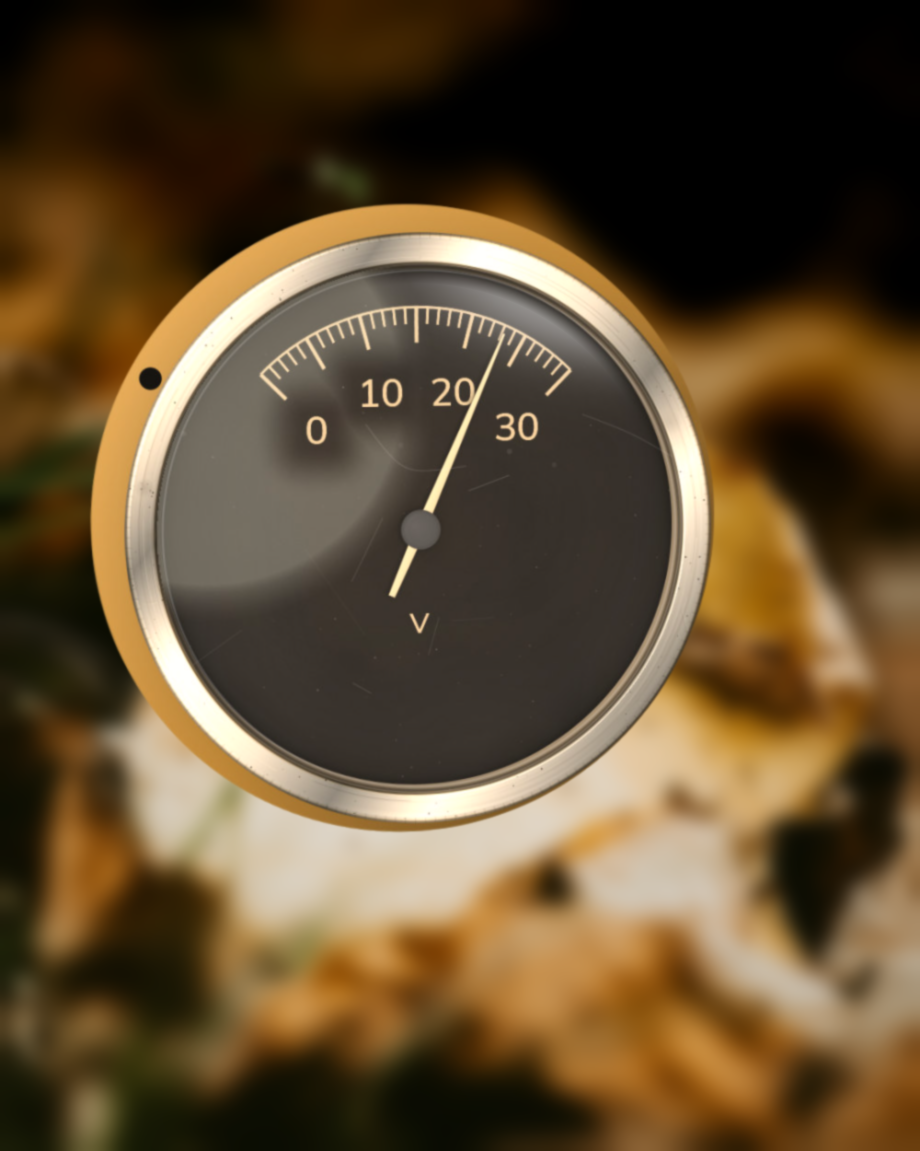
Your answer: **23** V
